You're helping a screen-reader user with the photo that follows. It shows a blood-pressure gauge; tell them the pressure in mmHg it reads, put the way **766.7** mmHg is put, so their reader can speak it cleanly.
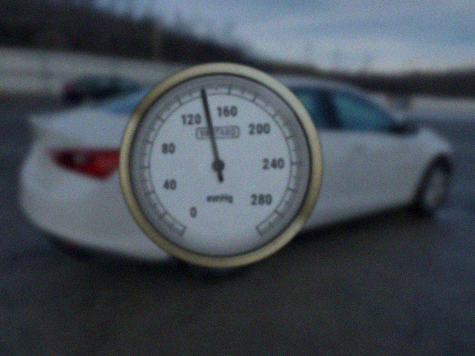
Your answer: **140** mmHg
